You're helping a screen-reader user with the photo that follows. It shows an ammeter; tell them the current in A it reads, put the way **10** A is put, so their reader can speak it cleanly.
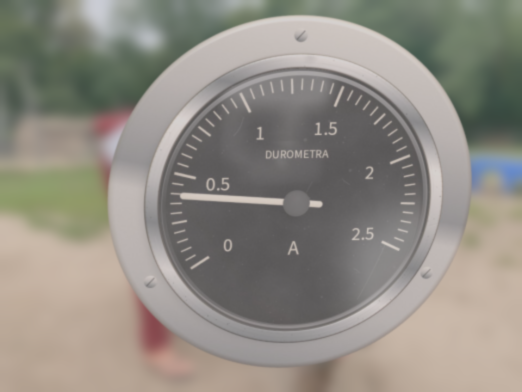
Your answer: **0.4** A
